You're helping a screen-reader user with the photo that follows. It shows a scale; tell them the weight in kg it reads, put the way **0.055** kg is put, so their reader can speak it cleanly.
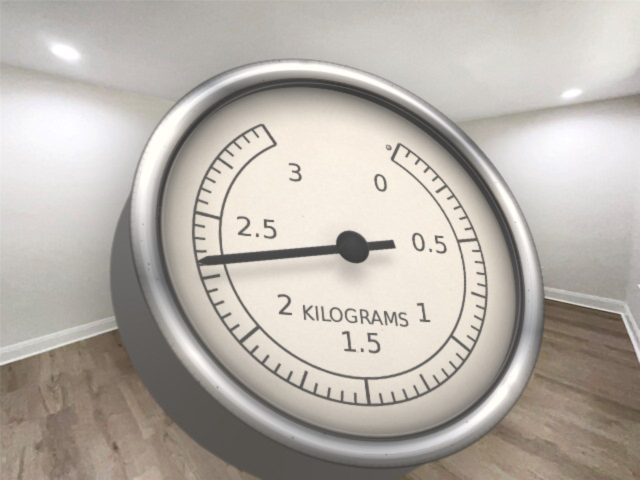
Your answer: **2.3** kg
